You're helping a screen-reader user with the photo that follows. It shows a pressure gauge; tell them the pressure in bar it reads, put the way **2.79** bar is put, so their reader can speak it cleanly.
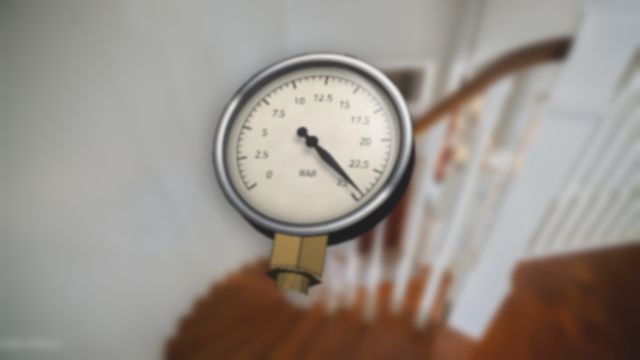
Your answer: **24.5** bar
